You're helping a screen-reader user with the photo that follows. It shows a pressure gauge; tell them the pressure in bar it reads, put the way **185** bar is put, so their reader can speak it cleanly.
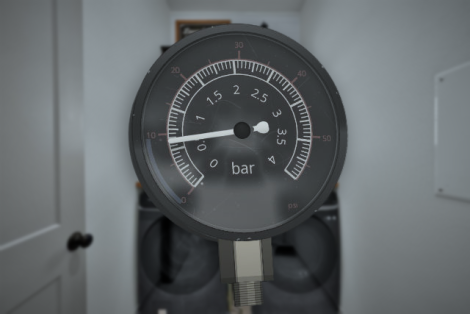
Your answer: **0.6** bar
